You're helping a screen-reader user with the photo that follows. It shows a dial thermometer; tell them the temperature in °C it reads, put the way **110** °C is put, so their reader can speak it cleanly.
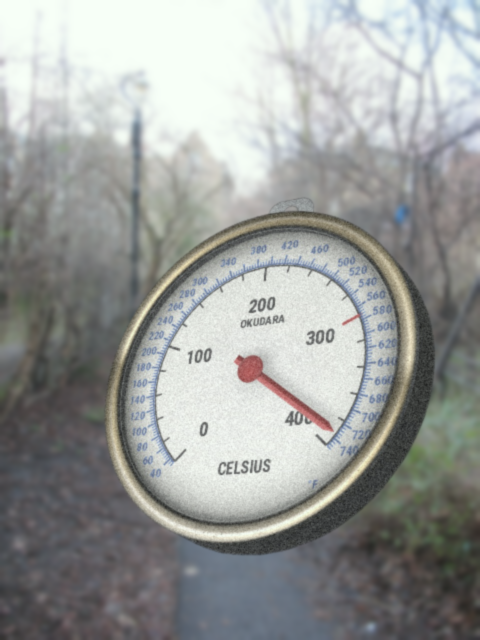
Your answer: **390** °C
